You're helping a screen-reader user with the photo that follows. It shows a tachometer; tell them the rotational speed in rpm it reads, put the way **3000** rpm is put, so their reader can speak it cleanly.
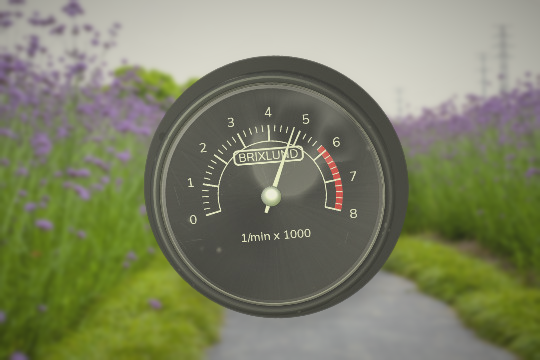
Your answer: **4800** rpm
